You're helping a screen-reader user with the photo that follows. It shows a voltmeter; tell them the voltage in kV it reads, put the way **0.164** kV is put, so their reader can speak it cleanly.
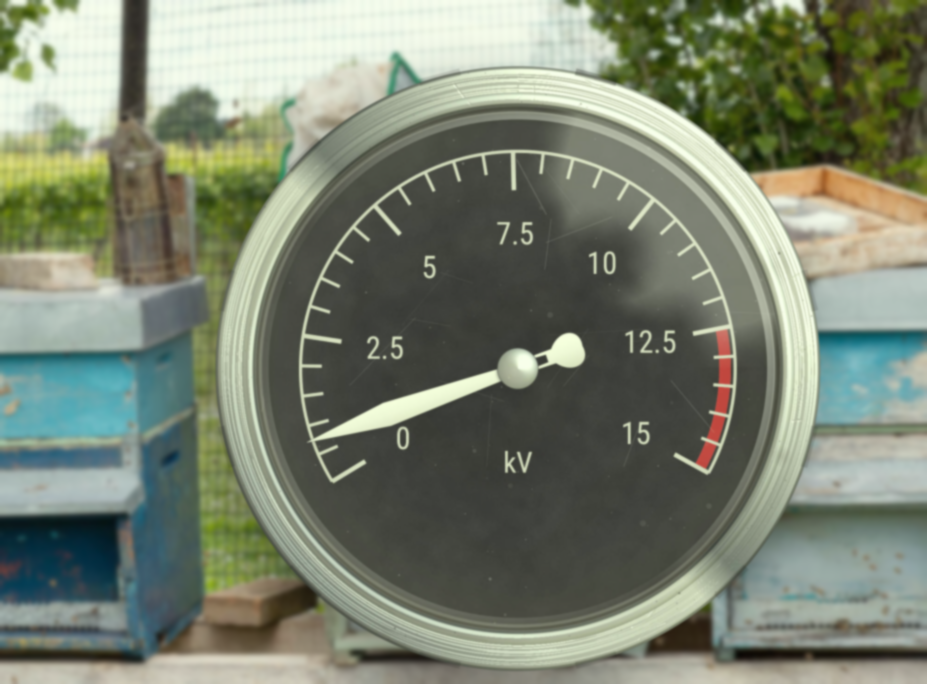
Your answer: **0.75** kV
